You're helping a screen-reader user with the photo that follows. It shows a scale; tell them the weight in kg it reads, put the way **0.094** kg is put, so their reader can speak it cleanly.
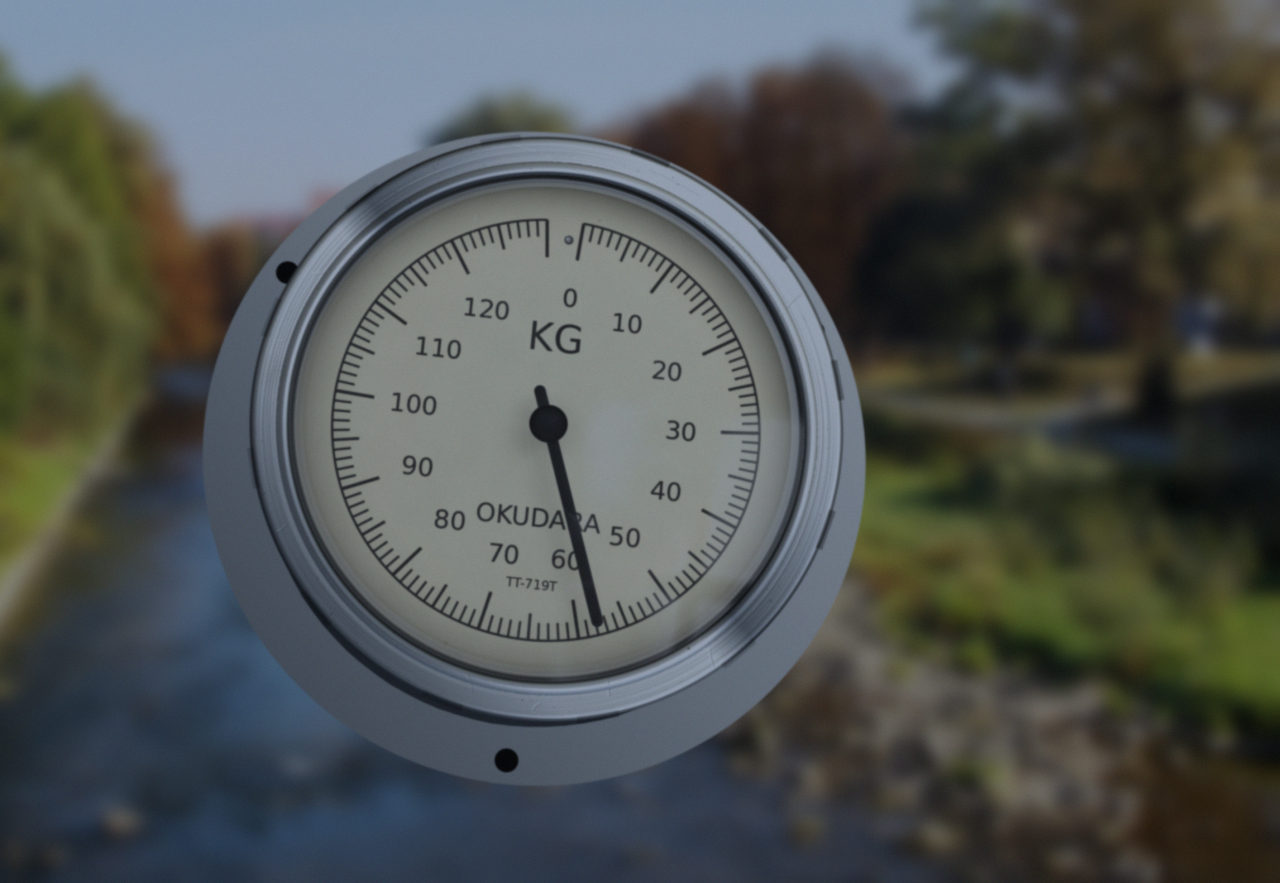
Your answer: **58** kg
